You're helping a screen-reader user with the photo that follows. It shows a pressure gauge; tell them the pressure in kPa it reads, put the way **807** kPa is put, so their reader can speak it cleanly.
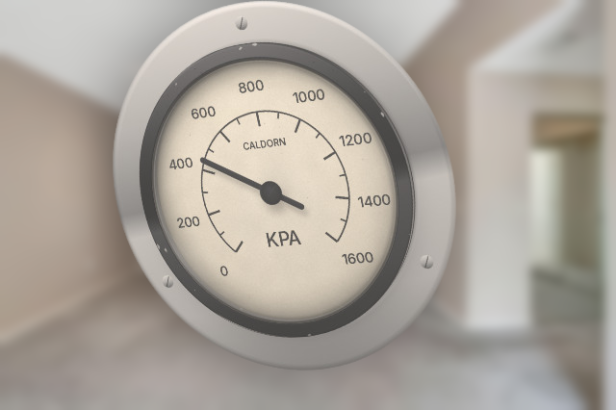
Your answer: **450** kPa
